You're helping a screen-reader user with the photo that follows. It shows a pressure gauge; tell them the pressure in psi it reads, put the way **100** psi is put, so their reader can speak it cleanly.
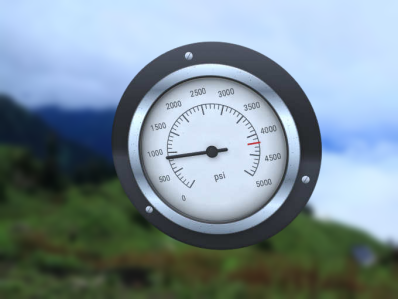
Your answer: **900** psi
